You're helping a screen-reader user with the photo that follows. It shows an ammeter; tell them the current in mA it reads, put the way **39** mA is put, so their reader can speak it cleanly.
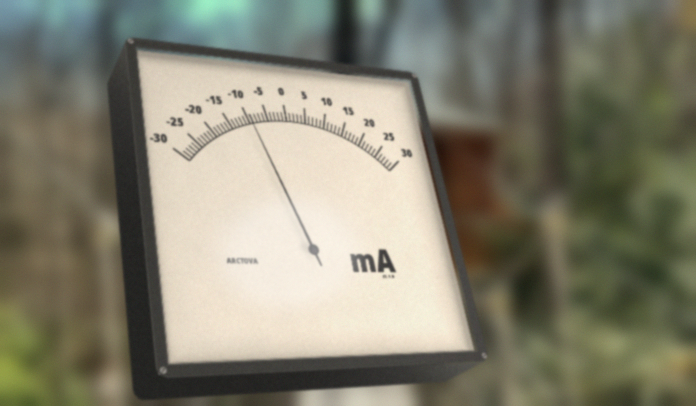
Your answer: **-10** mA
